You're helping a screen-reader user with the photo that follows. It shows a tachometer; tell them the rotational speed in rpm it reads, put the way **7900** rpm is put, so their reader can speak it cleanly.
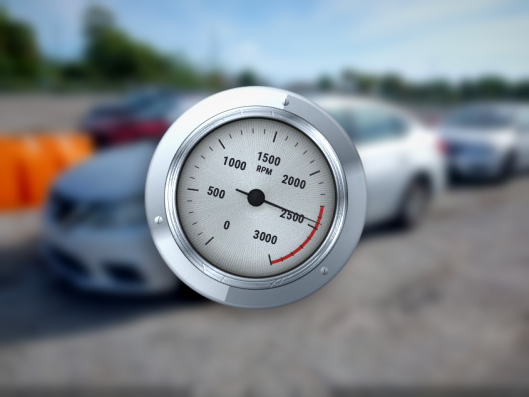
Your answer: **2450** rpm
